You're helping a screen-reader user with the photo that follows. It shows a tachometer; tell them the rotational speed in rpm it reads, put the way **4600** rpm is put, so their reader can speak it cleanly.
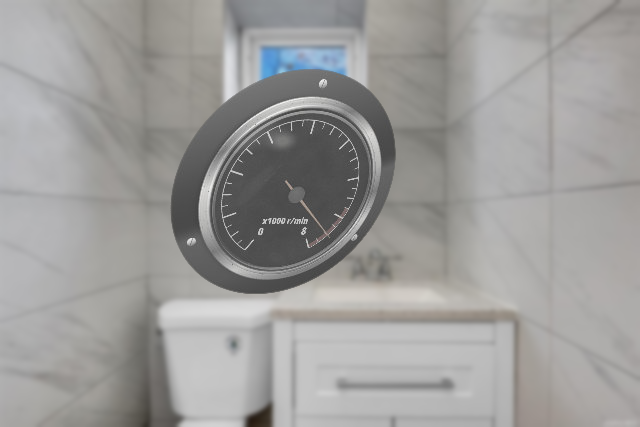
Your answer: **7500** rpm
